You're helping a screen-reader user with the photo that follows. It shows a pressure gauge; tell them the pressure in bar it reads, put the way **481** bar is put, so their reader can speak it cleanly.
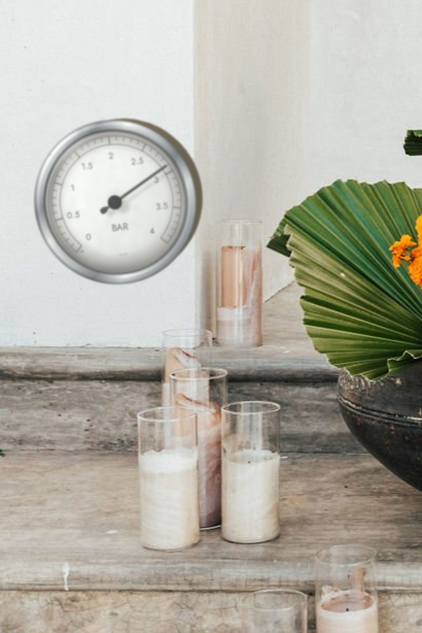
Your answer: **2.9** bar
